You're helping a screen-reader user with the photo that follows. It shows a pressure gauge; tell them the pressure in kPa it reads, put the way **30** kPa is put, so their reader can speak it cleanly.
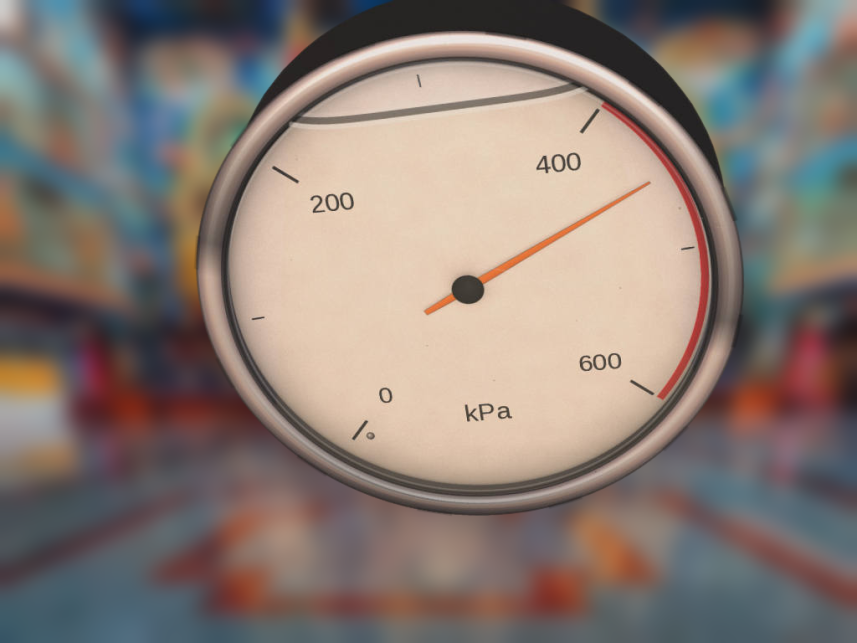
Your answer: **450** kPa
